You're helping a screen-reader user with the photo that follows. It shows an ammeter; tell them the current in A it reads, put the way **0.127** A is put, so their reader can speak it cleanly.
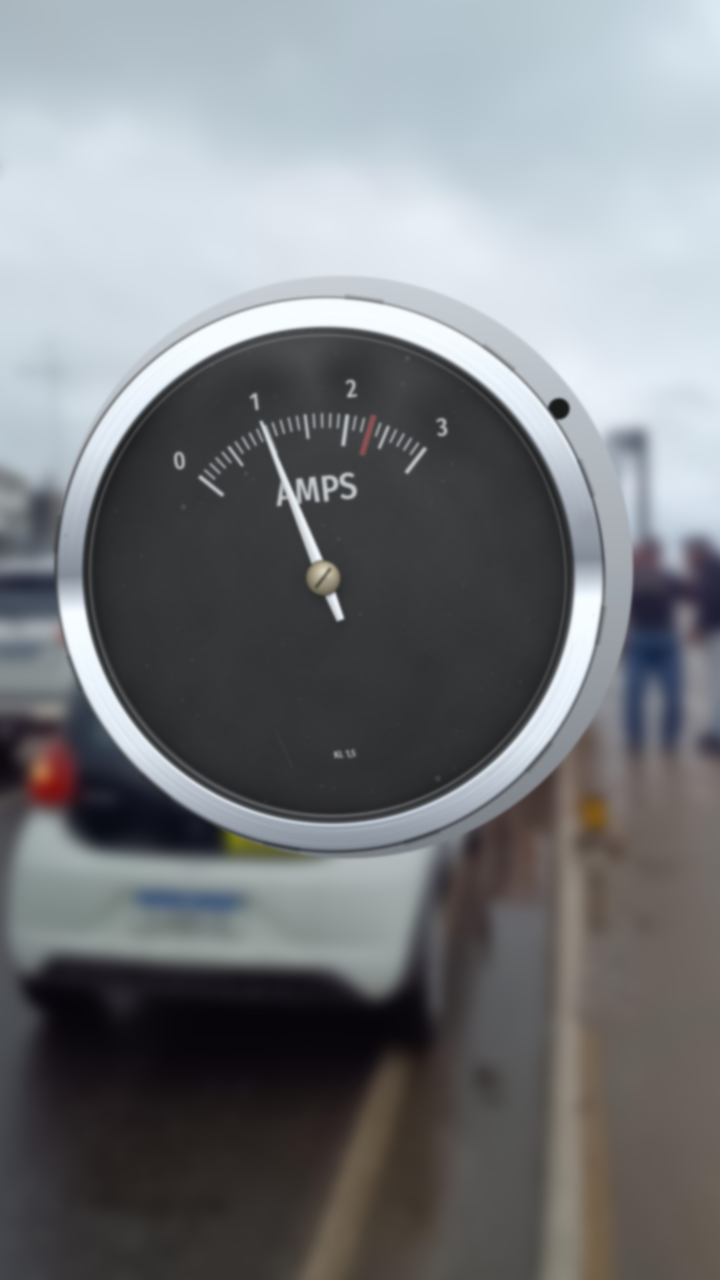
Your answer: **1** A
